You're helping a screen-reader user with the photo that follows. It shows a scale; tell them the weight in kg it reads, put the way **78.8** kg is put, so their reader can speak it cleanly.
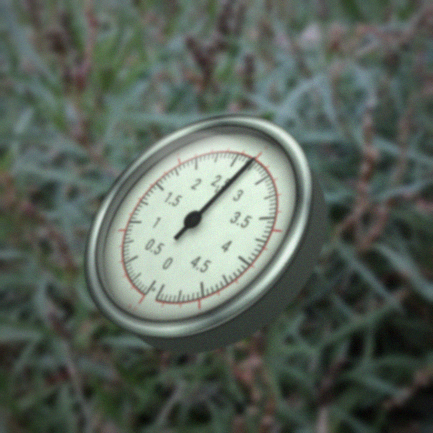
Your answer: **2.75** kg
